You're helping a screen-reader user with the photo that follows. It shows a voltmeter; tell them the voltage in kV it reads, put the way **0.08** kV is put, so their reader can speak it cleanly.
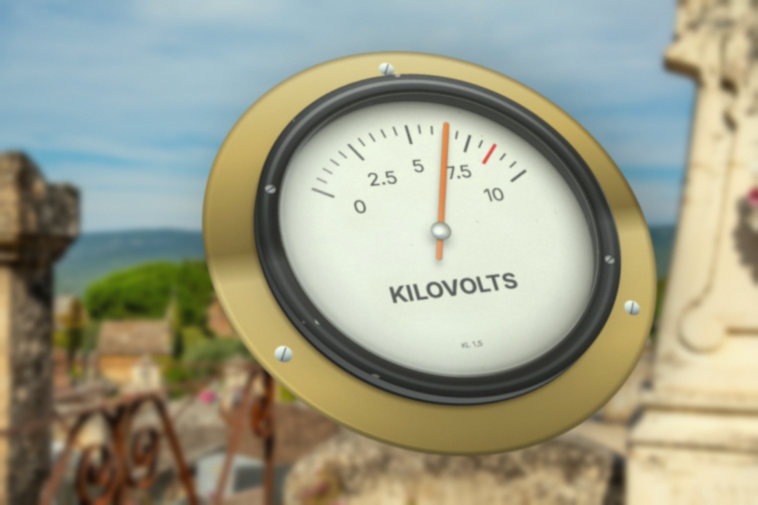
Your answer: **6.5** kV
